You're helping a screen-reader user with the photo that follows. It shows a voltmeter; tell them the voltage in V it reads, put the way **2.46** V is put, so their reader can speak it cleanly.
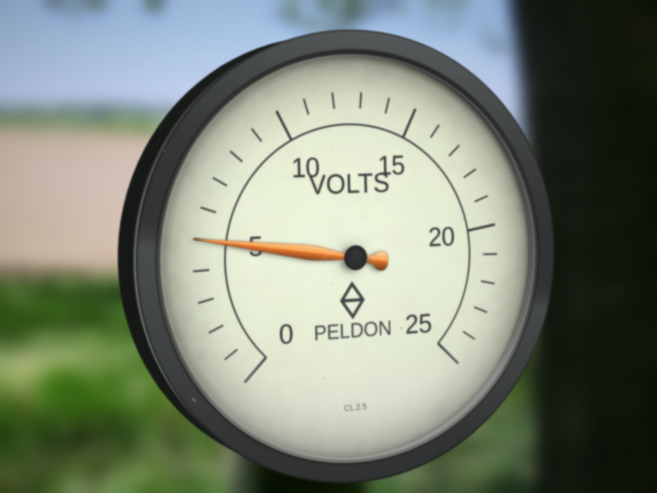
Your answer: **5** V
